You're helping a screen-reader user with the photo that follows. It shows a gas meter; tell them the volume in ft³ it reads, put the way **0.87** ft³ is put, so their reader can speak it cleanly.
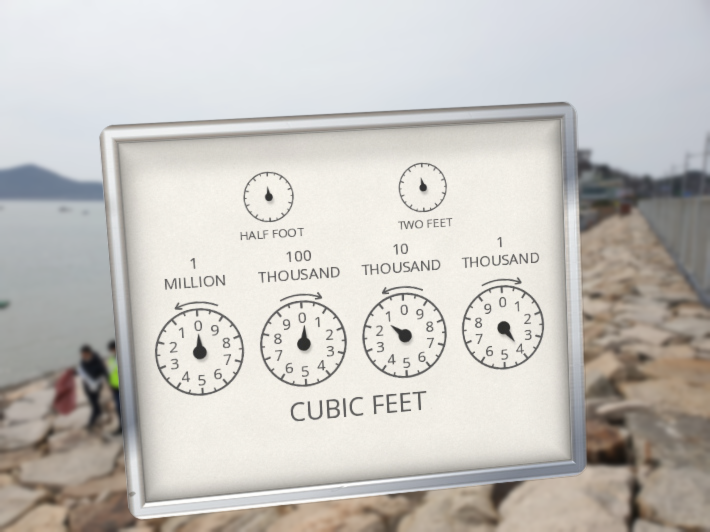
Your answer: **1400** ft³
